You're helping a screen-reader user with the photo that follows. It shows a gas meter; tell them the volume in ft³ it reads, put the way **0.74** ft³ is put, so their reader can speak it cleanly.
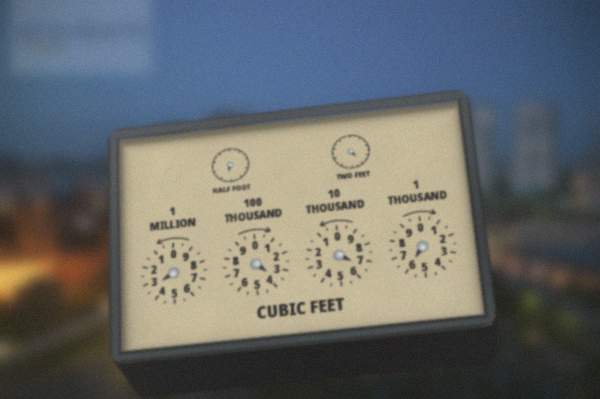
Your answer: **336600** ft³
